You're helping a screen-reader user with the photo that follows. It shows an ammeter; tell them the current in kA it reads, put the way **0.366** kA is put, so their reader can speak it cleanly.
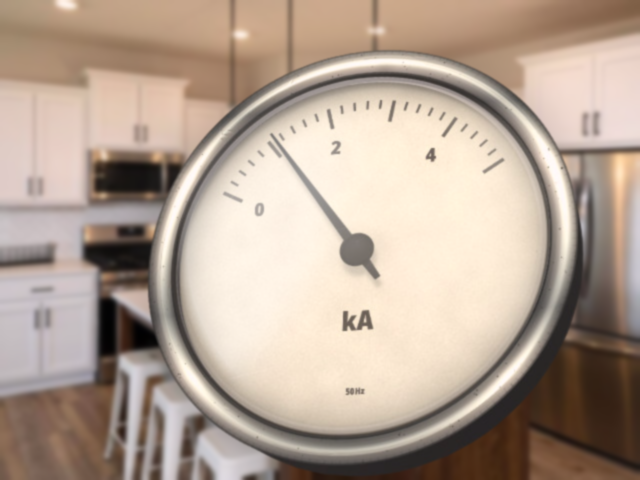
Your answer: **1.1** kA
